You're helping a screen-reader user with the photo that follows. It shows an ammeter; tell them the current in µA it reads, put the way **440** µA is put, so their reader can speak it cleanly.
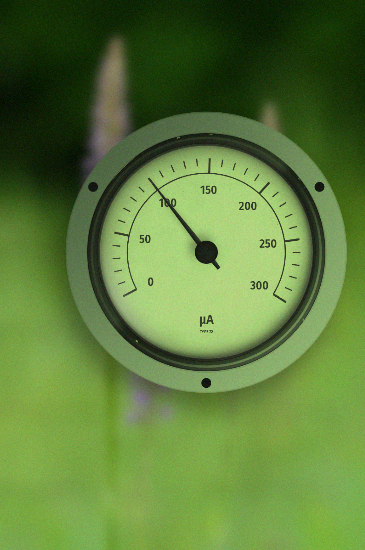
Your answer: **100** µA
